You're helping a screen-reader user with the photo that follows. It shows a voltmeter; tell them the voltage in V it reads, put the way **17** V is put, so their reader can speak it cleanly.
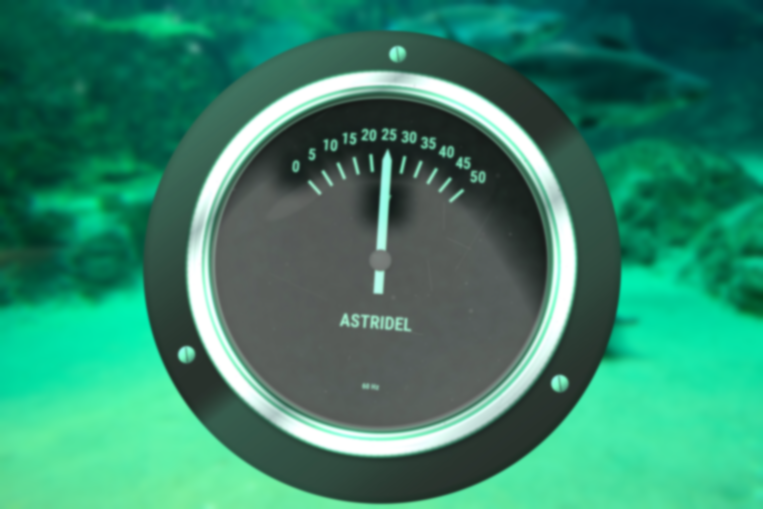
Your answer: **25** V
